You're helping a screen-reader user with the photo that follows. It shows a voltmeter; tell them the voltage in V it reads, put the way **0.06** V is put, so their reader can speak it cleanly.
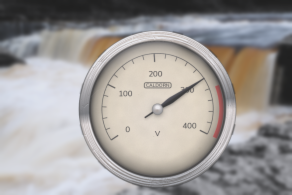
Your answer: **300** V
